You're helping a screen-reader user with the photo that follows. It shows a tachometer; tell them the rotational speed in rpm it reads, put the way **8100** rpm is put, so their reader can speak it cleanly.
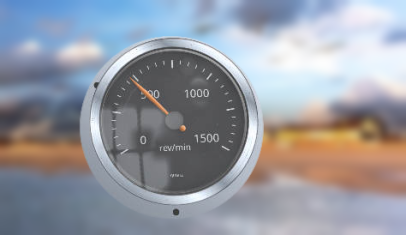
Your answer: **475** rpm
